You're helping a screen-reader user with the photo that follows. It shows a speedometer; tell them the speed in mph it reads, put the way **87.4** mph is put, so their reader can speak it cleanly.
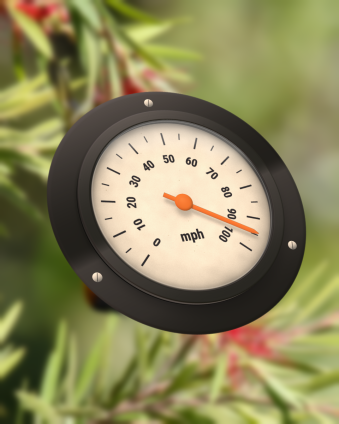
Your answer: **95** mph
